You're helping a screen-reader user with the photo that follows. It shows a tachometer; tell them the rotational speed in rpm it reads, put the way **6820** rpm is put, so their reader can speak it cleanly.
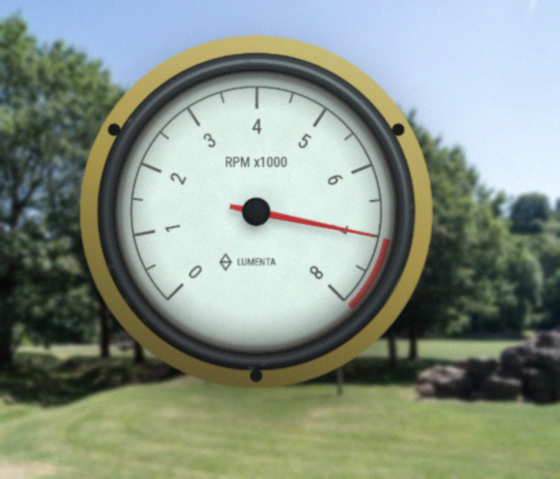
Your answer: **7000** rpm
